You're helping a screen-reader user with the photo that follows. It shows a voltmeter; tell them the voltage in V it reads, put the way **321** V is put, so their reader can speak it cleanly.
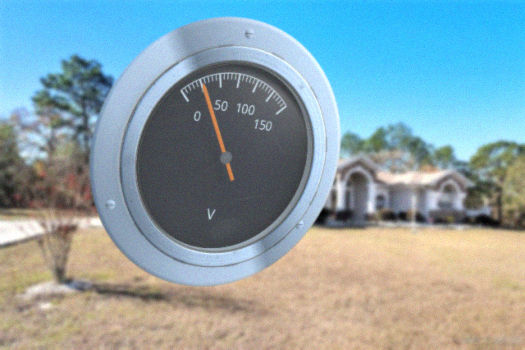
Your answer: **25** V
